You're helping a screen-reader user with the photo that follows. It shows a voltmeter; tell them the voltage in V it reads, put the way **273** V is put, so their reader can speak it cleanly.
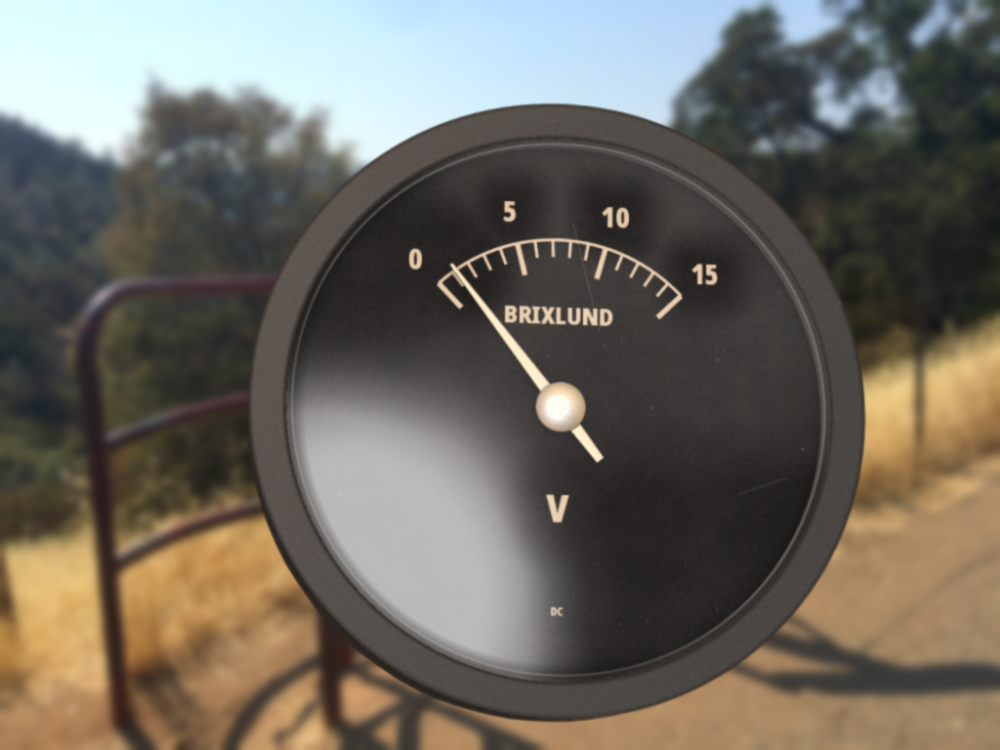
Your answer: **1** V
